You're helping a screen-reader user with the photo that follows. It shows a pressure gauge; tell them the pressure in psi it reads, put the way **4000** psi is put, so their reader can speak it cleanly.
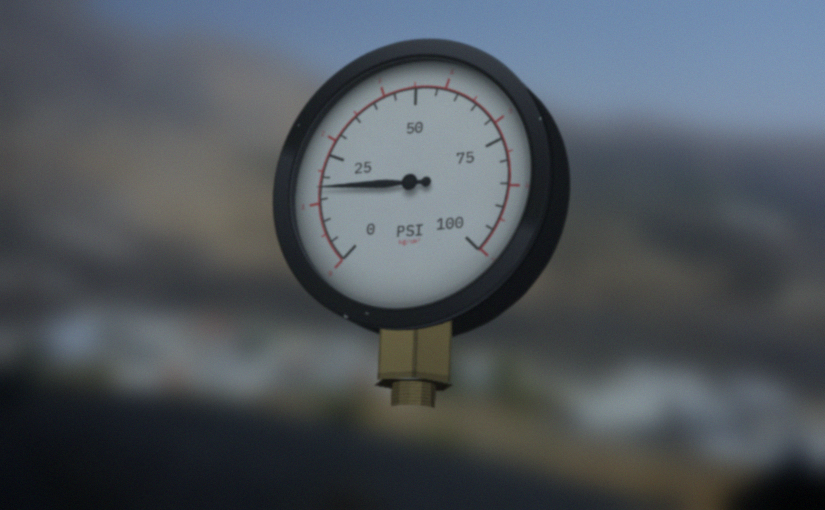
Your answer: **17.5** psi
